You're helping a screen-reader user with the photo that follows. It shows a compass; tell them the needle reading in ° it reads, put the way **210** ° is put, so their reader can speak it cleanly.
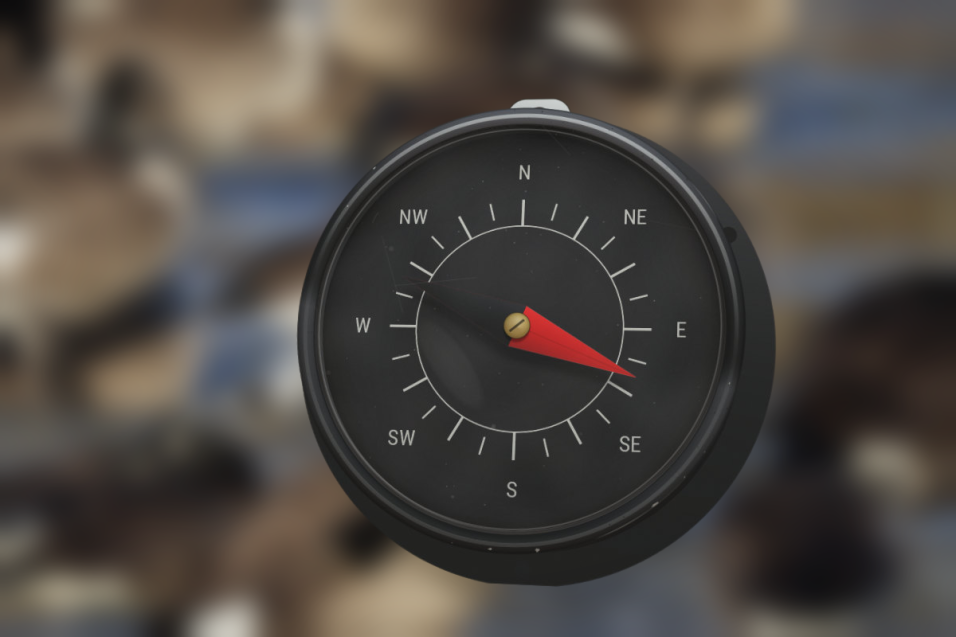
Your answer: **112.5** °
